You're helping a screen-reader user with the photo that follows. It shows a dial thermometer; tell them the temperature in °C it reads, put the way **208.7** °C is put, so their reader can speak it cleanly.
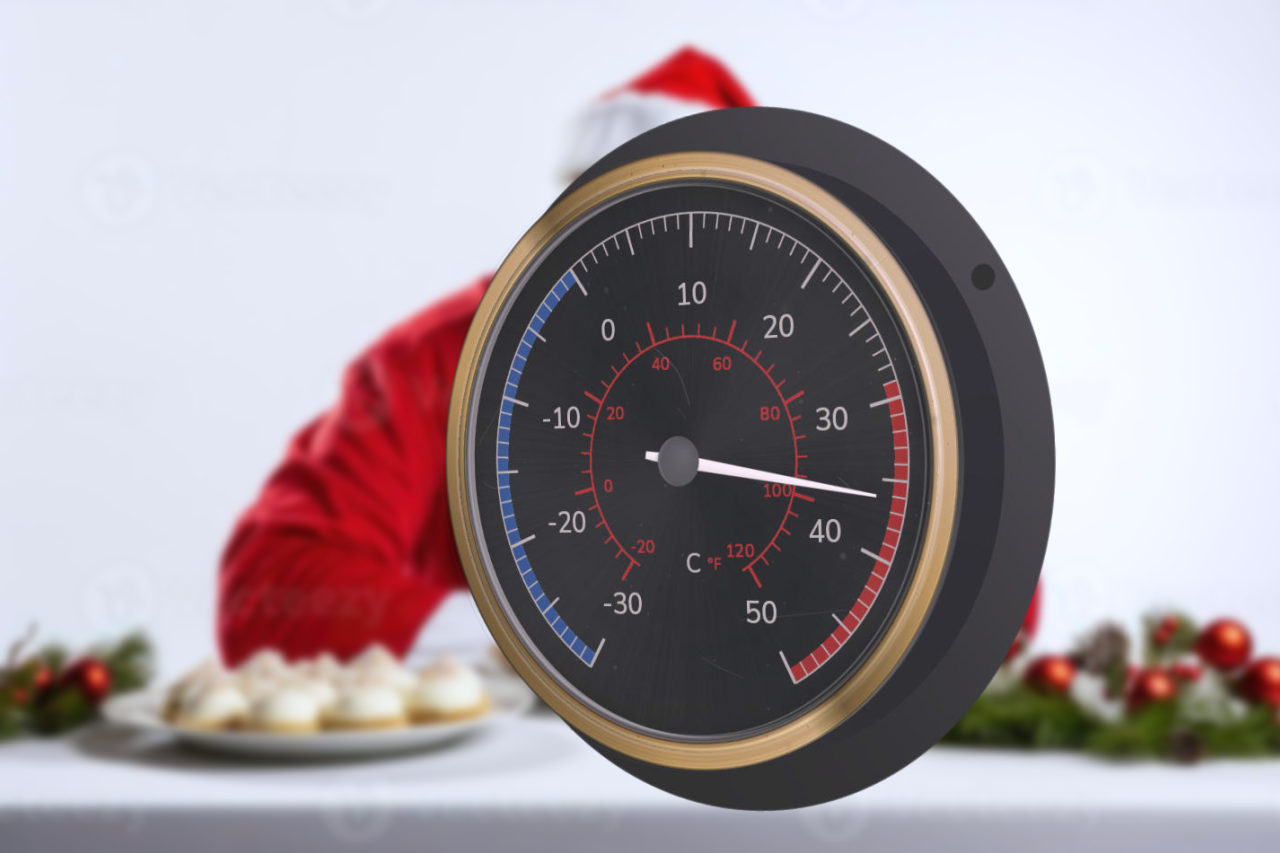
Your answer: **36** °C
